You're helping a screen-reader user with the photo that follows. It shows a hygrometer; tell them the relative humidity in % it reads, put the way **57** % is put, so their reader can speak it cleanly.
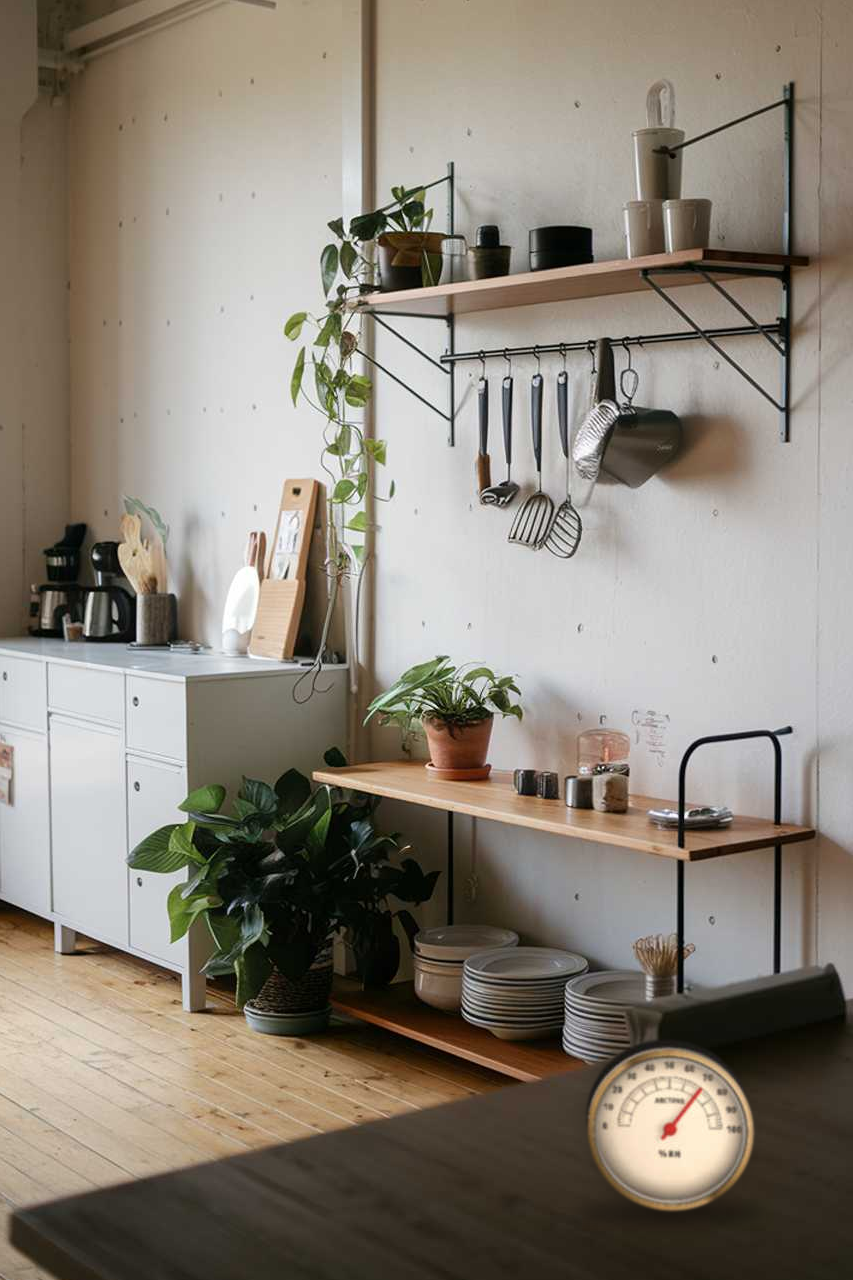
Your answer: **70** %
